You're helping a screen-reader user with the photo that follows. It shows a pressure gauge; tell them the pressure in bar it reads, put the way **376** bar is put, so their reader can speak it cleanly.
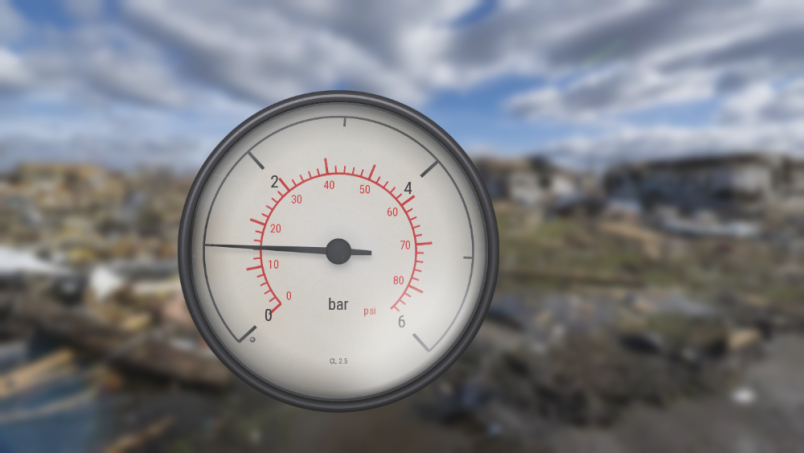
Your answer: **1** bar
